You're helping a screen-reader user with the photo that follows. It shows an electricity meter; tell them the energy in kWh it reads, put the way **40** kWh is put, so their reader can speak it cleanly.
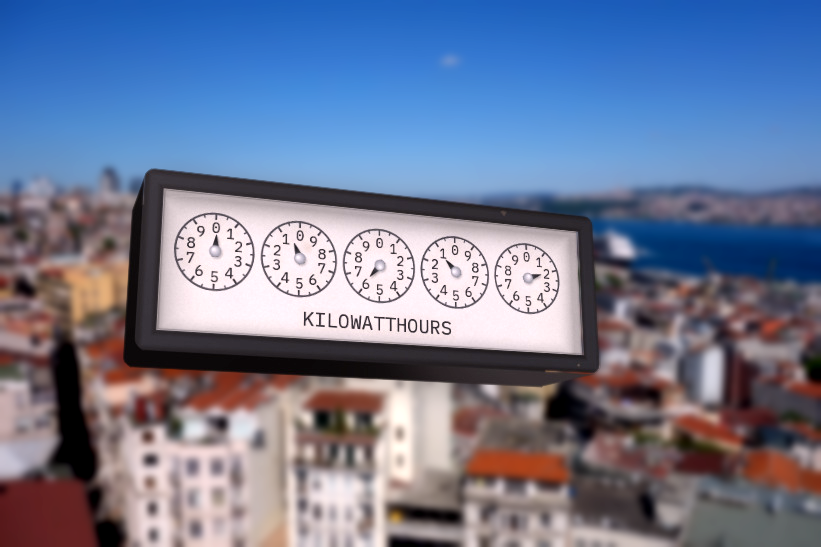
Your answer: **612** kWh
